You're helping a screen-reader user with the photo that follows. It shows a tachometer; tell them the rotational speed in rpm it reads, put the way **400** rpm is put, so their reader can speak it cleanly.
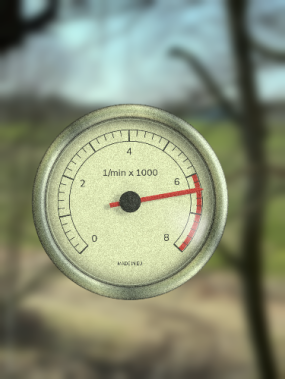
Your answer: **6400** rpm
